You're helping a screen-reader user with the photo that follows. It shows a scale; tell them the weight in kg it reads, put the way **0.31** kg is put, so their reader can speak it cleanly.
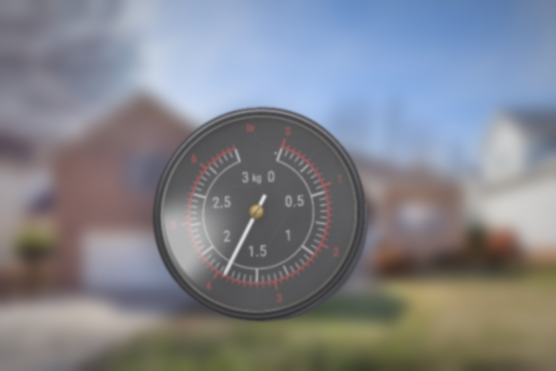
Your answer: **1.75** kg
